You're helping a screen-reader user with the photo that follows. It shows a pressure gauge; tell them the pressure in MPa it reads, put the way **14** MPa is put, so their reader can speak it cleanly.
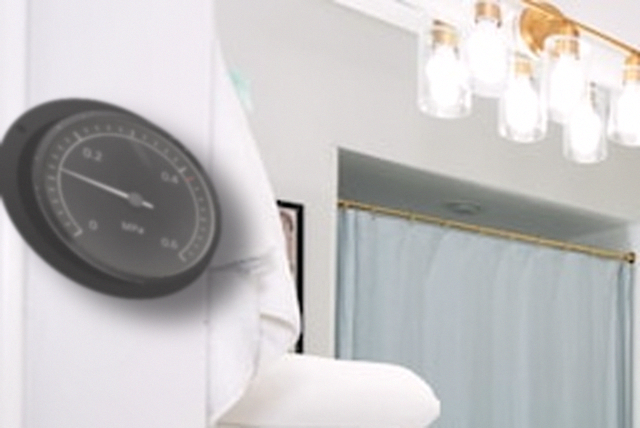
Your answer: **0.12** MPa
